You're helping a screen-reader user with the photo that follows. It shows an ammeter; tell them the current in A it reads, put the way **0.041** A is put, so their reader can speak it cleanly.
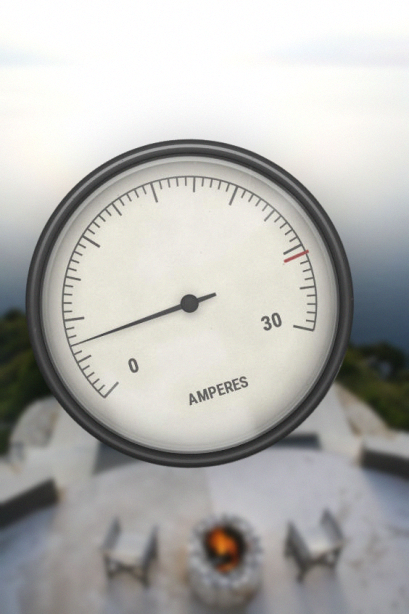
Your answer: **3.5** A
